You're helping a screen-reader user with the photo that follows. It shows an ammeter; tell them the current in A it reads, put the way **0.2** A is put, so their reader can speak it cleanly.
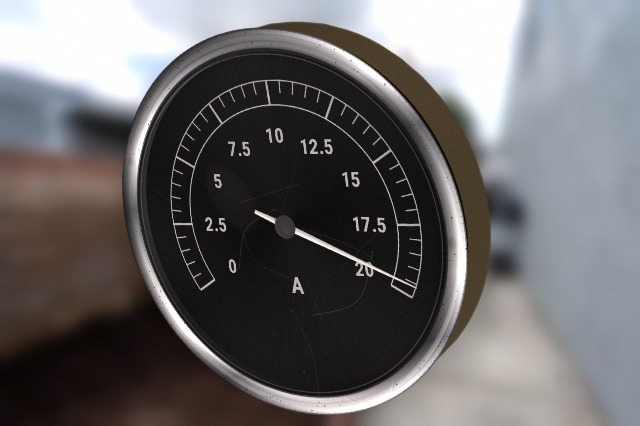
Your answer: **19.5** A
